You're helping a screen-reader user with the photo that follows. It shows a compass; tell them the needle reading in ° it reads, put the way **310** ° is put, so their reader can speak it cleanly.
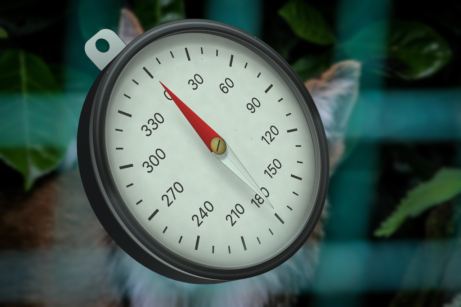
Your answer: **0** °
